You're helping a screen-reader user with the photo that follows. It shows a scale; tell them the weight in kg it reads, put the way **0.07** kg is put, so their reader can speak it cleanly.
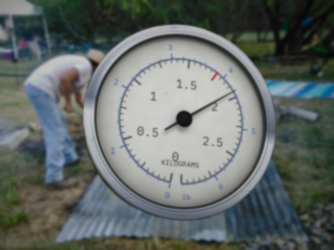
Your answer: **1.95** kg
